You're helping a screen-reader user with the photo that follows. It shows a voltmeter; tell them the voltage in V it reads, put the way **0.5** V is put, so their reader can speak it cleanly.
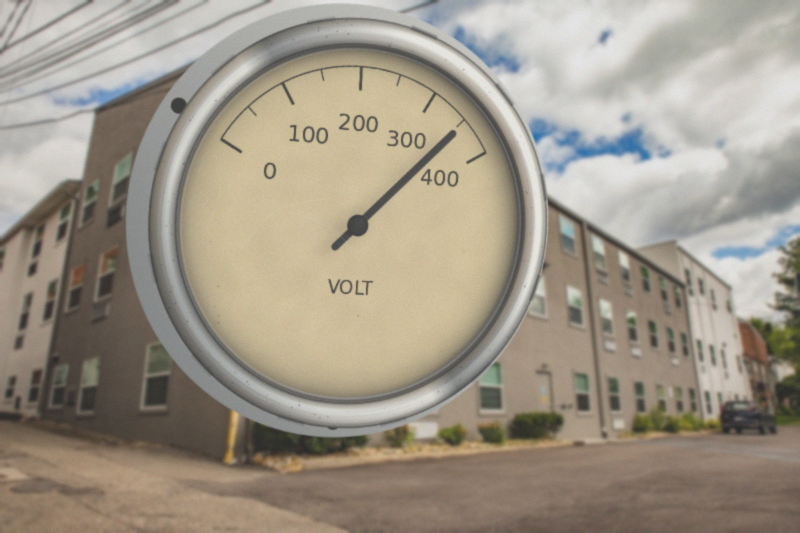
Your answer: **350** V
